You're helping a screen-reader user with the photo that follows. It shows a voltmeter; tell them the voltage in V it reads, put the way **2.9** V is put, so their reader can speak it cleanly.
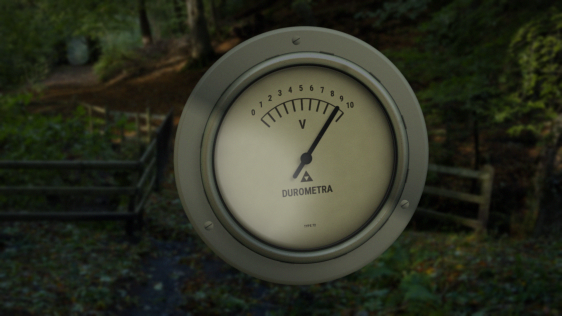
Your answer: **9** V
